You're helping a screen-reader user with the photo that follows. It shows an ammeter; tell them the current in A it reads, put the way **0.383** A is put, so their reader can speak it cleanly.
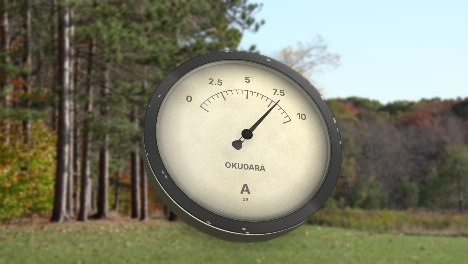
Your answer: **8** A
